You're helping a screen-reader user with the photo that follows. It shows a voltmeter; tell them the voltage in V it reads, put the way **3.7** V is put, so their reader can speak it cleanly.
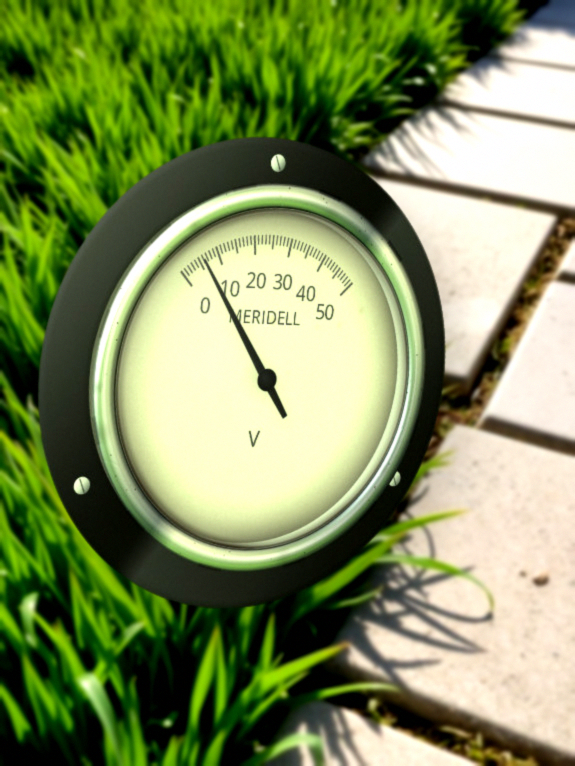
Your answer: **5** V
